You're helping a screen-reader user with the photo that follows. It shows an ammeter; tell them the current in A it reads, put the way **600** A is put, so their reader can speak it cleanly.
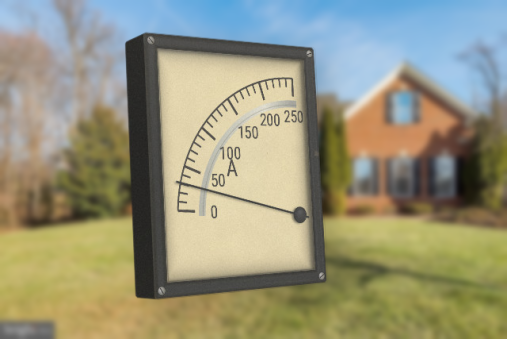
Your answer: **30** A
